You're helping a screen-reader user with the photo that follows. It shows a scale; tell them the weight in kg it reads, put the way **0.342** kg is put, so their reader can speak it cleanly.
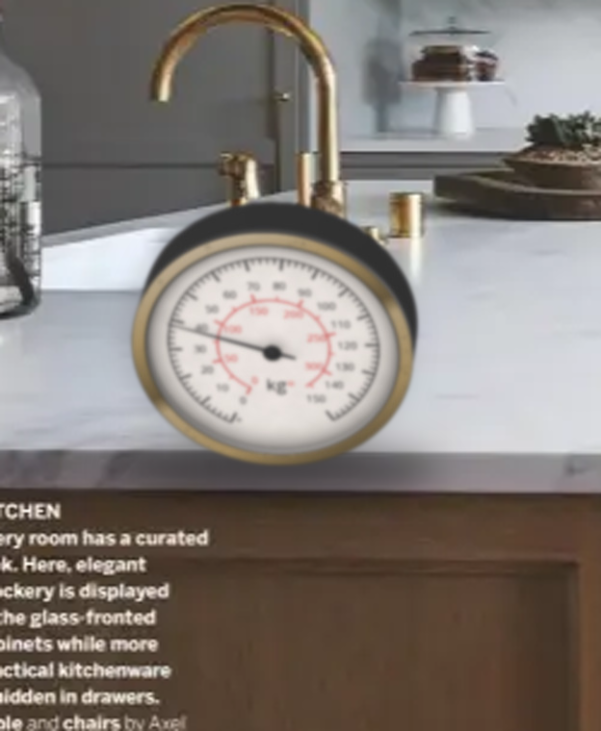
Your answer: **40** kg
